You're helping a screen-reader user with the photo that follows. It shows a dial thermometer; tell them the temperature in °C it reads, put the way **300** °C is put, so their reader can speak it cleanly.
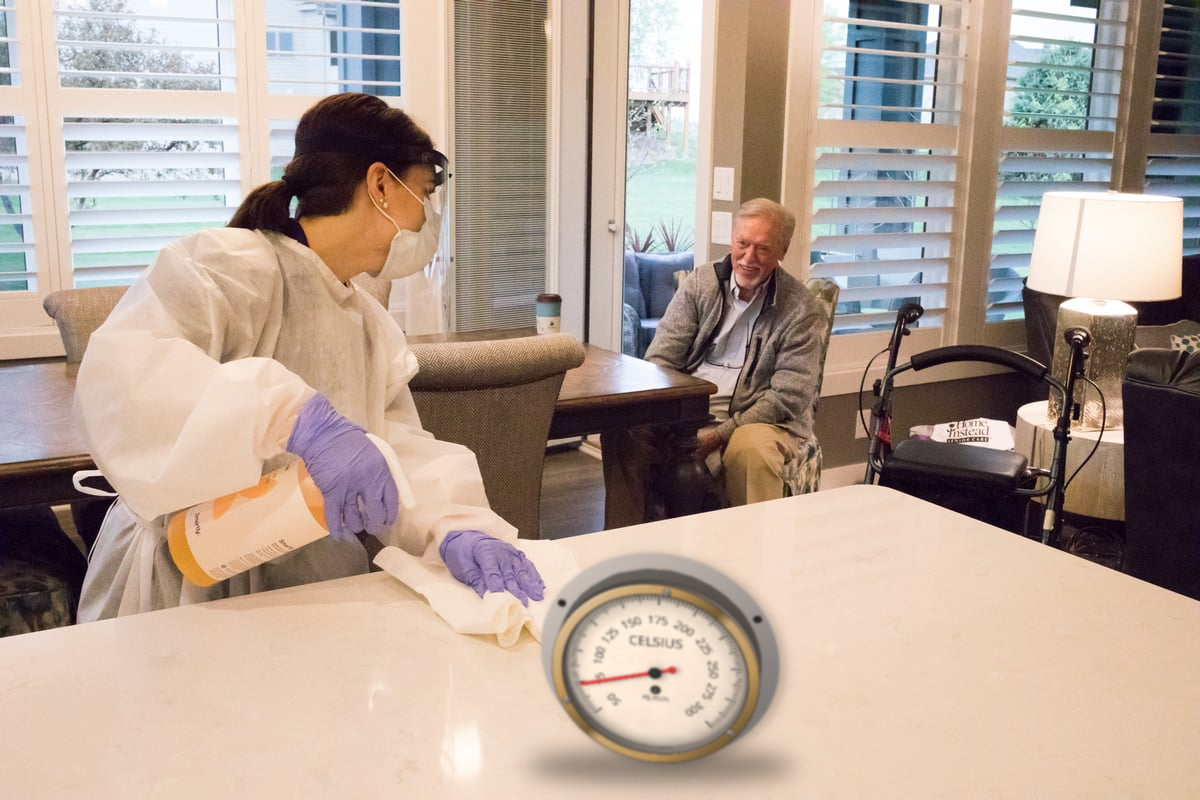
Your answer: **75** °C
